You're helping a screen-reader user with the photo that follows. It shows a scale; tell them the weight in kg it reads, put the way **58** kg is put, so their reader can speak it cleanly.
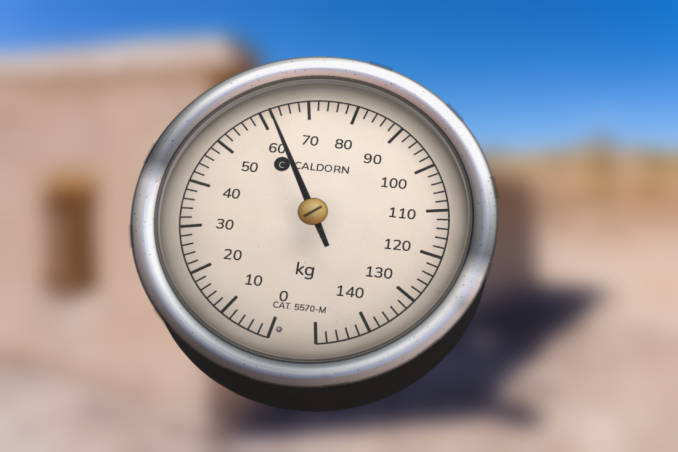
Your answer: **62** kg
